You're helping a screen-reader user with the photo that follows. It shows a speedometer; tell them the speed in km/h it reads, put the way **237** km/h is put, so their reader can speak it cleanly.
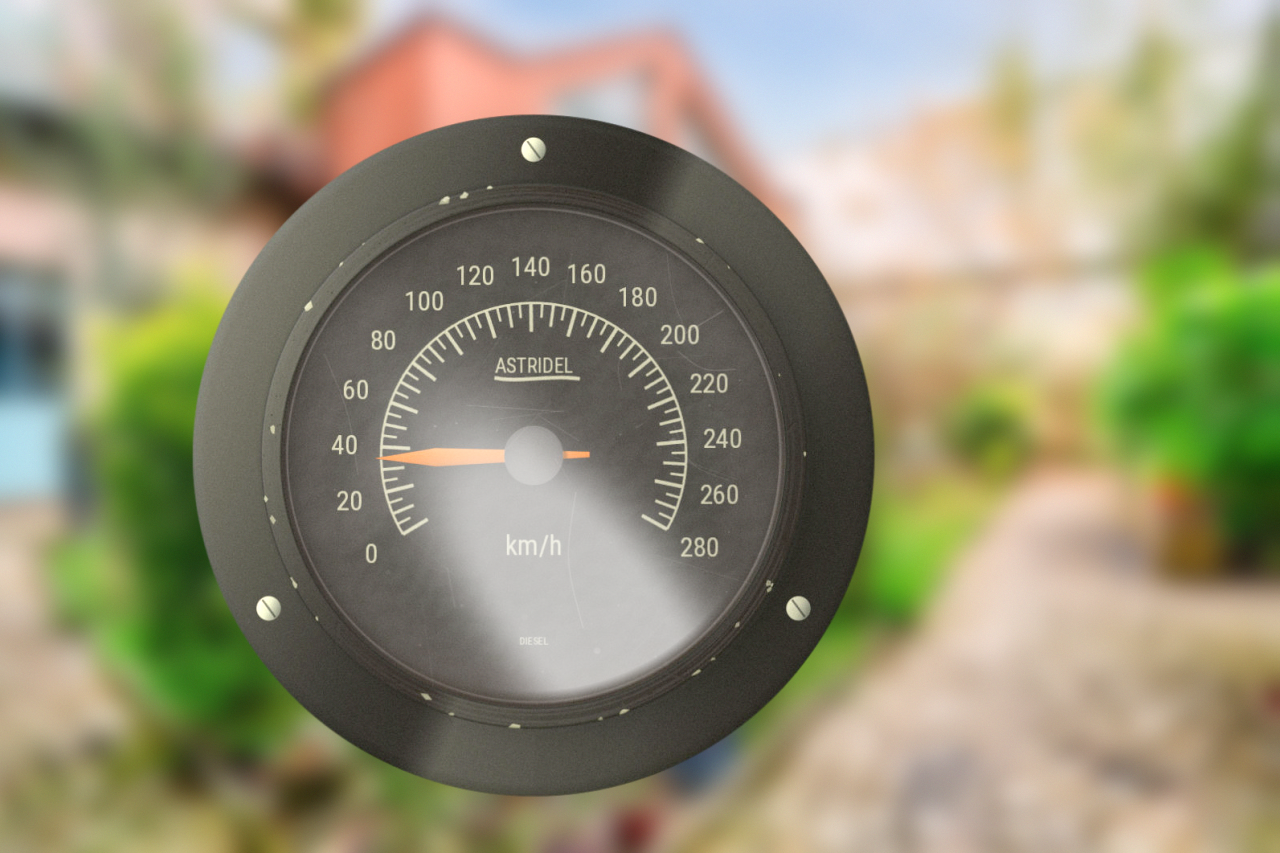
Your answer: **35** km/h
